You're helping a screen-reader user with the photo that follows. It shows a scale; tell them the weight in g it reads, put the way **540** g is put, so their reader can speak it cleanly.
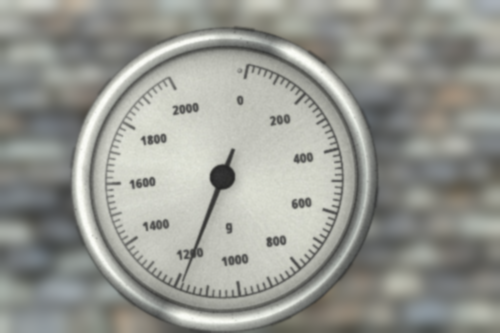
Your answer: **1180** g
